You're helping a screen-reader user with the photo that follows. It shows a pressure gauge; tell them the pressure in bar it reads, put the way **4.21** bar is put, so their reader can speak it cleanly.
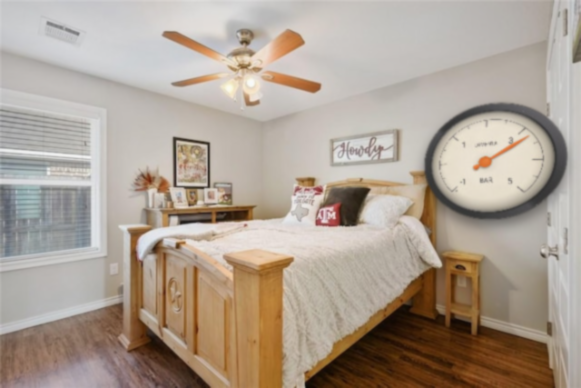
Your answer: **3.25** bar
